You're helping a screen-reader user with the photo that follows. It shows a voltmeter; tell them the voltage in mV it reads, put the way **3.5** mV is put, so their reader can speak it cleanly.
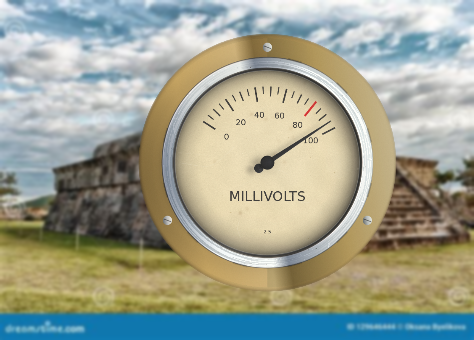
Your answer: **95** mV
